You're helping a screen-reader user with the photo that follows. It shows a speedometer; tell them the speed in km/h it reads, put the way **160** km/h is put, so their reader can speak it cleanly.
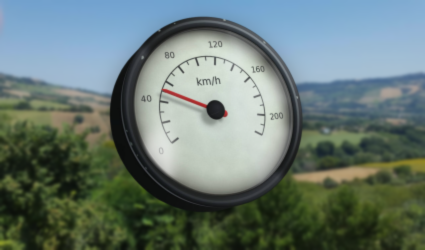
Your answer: **50** km/h
